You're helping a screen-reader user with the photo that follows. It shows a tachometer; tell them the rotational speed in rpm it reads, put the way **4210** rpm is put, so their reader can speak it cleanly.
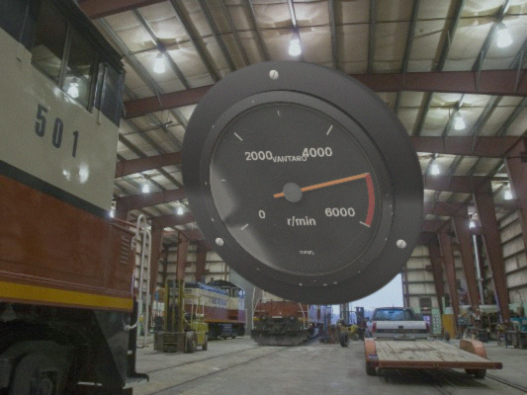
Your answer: **5000** rpm
